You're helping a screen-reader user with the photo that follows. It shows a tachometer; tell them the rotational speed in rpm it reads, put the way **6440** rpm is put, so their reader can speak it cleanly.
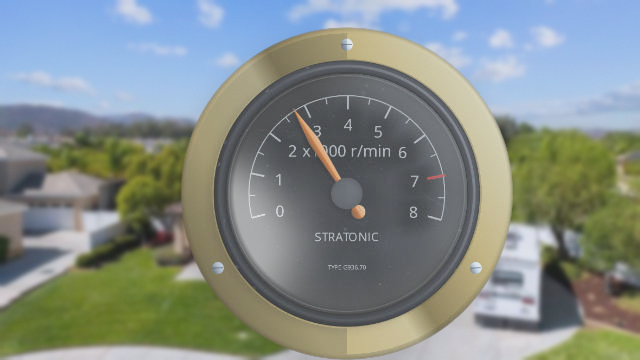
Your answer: **2750** rpm
